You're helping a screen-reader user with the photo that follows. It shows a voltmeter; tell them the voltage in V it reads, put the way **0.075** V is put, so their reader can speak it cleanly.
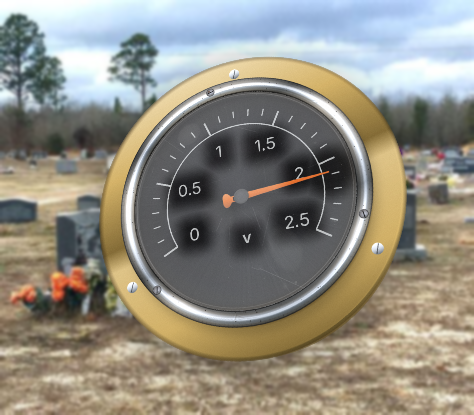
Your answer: **2.1** V
